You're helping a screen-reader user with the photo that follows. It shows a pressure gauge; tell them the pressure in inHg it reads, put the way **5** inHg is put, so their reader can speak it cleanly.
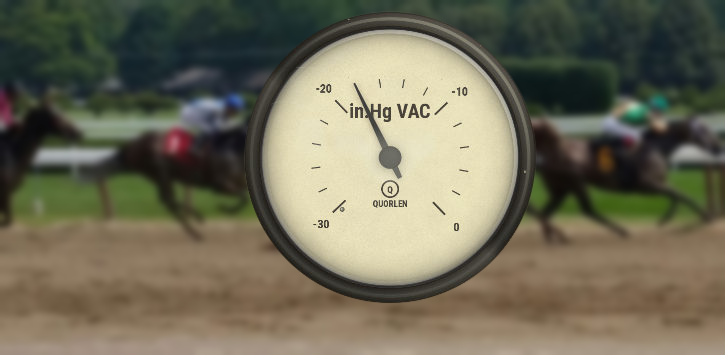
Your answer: **-18** inHg
